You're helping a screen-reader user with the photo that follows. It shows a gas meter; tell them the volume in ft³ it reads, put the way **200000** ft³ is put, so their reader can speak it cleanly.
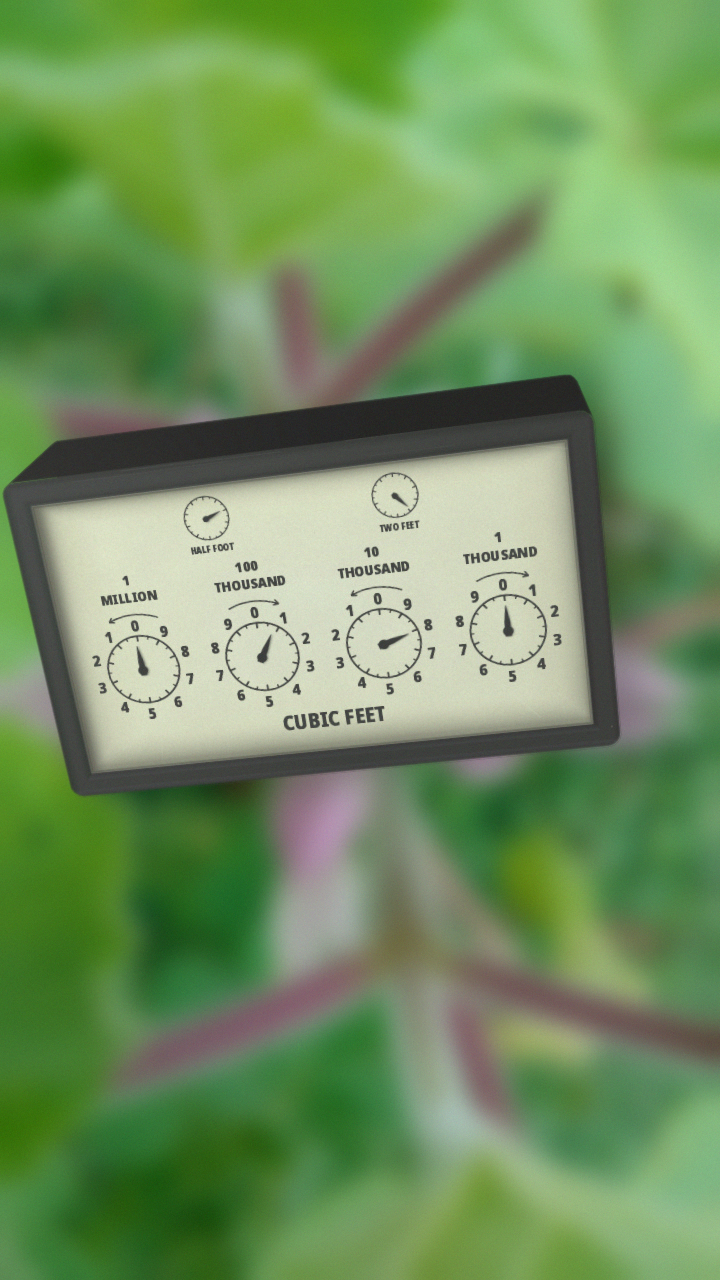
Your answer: **8000** ft³
